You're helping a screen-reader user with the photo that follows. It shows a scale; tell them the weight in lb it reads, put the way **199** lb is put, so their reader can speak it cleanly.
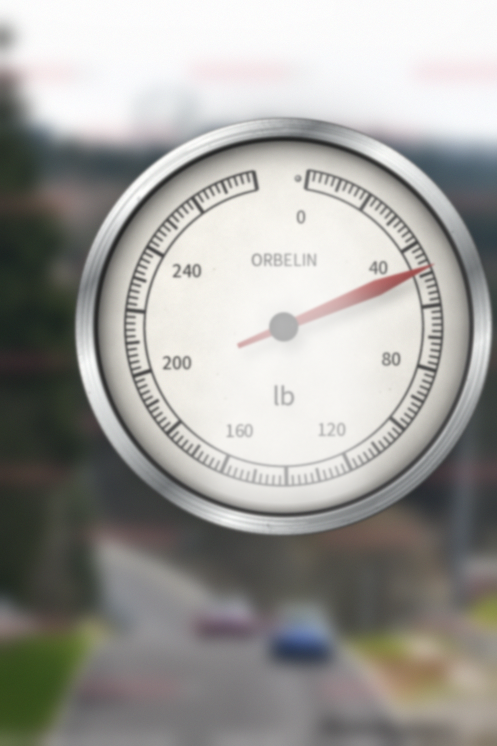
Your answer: **48** lb
